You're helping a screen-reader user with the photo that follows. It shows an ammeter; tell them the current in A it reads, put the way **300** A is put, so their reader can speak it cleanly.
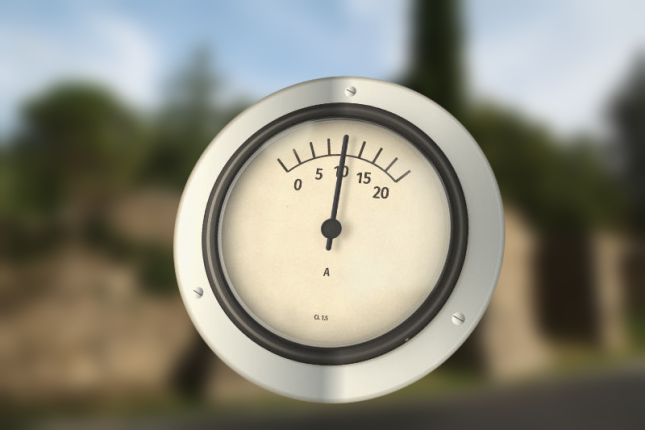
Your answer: **10** A
